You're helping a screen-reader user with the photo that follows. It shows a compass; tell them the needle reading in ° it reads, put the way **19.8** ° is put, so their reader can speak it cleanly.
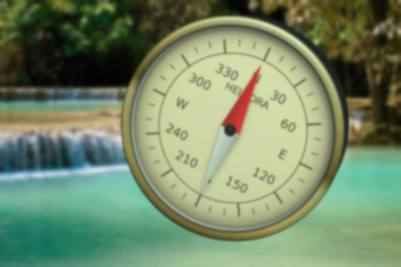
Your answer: **0** °
